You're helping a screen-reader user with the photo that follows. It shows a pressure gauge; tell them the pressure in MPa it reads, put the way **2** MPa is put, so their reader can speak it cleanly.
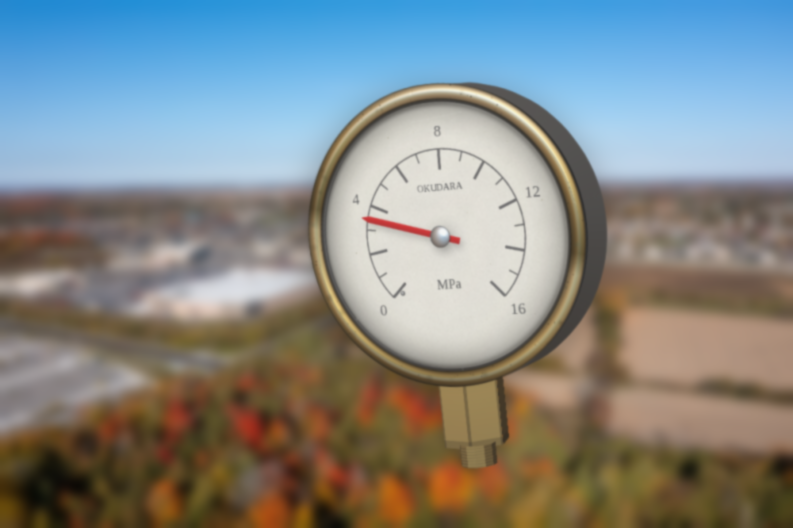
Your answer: **3.5** MPa
